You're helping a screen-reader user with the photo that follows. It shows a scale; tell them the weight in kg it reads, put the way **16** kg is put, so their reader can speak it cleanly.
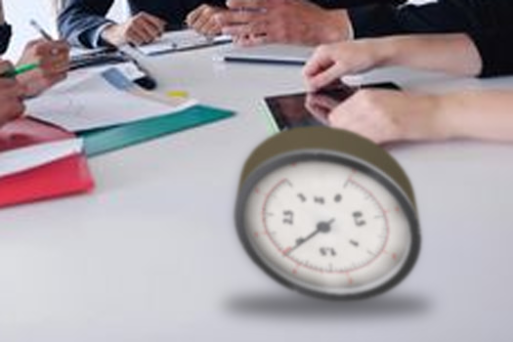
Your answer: **2** kg
